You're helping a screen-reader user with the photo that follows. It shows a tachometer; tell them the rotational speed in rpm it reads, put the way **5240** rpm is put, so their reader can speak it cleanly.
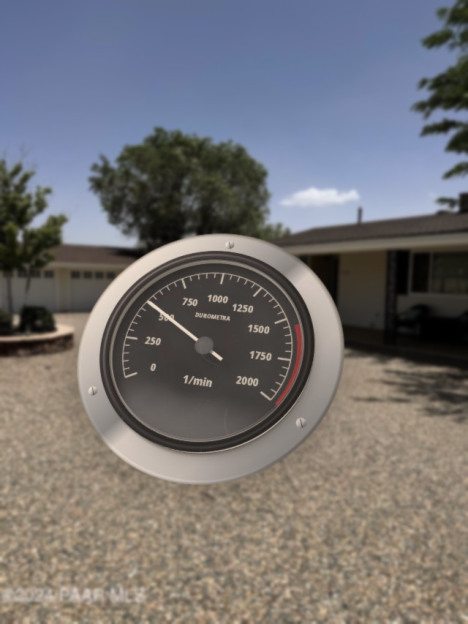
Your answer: **500** rpm
